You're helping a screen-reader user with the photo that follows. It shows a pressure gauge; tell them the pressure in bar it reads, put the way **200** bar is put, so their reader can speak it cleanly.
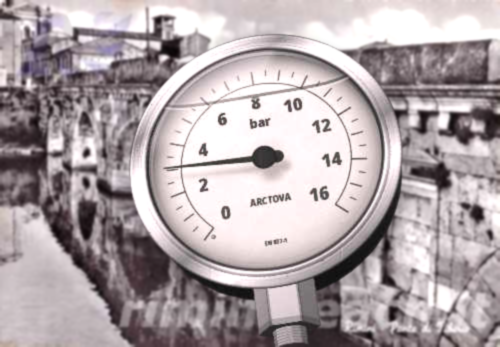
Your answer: **3** bar
